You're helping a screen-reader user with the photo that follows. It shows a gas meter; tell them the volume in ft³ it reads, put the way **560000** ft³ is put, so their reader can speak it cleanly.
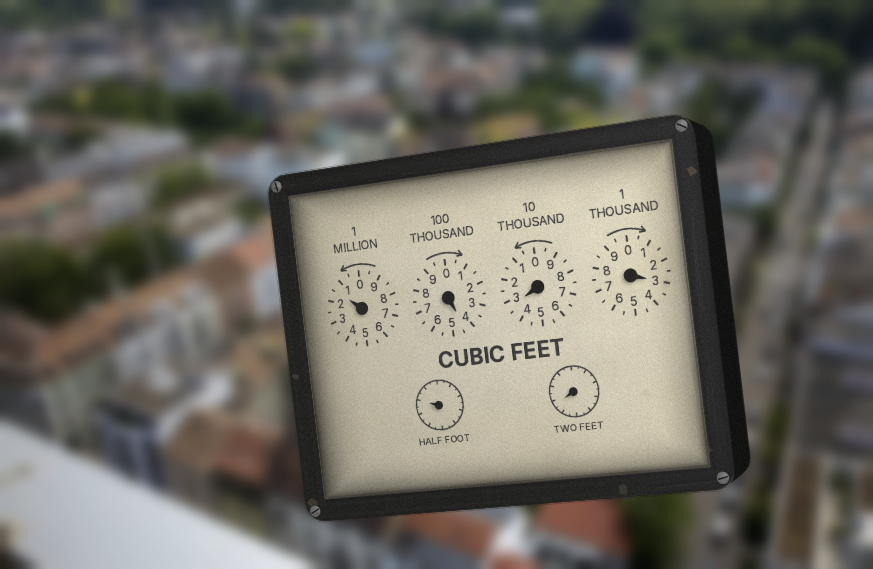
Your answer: **143300** ft³
